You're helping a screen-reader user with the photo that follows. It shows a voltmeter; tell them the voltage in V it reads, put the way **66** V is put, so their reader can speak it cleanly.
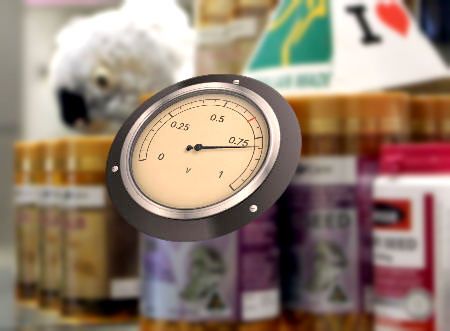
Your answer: **0.8** V
